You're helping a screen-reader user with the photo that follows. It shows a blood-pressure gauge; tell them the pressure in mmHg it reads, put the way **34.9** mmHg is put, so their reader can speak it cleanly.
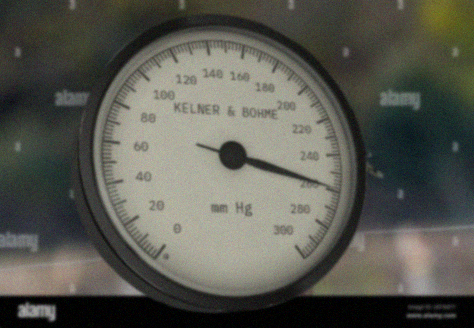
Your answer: **260** mmHg
